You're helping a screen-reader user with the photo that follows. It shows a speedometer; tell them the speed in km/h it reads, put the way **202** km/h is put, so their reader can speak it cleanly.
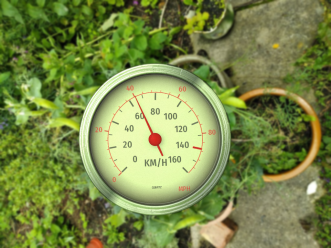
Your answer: **65** km/h
